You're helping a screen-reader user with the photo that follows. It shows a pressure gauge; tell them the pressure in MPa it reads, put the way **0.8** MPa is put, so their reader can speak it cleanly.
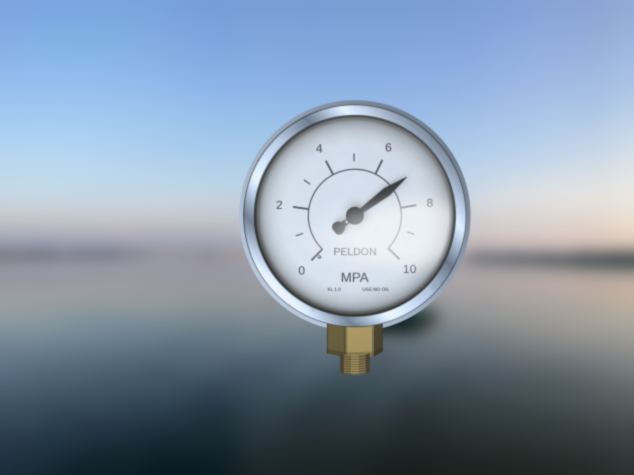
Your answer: **7** MPa
